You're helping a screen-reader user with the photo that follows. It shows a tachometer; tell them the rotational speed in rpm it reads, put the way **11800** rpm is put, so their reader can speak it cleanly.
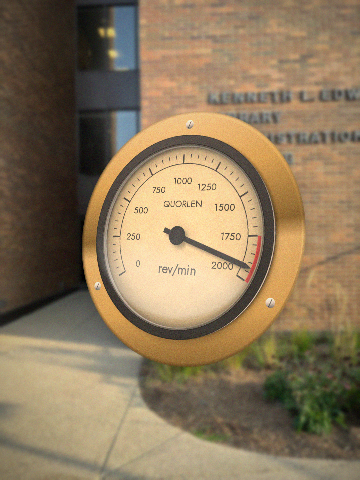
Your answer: **1925** rpm
